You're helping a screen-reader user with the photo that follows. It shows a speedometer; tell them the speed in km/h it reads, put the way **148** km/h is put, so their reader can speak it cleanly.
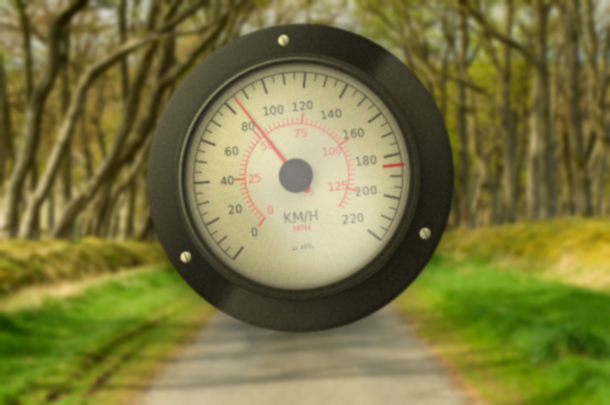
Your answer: **85** km/h
